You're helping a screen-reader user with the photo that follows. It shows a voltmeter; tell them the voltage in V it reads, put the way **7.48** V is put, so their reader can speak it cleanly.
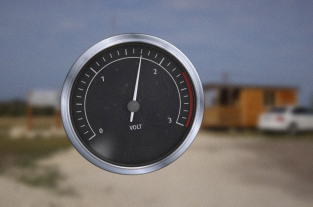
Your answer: **1.7** V
